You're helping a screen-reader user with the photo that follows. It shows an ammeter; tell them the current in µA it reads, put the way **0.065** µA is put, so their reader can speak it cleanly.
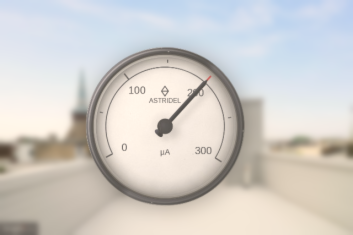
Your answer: **200** µA
